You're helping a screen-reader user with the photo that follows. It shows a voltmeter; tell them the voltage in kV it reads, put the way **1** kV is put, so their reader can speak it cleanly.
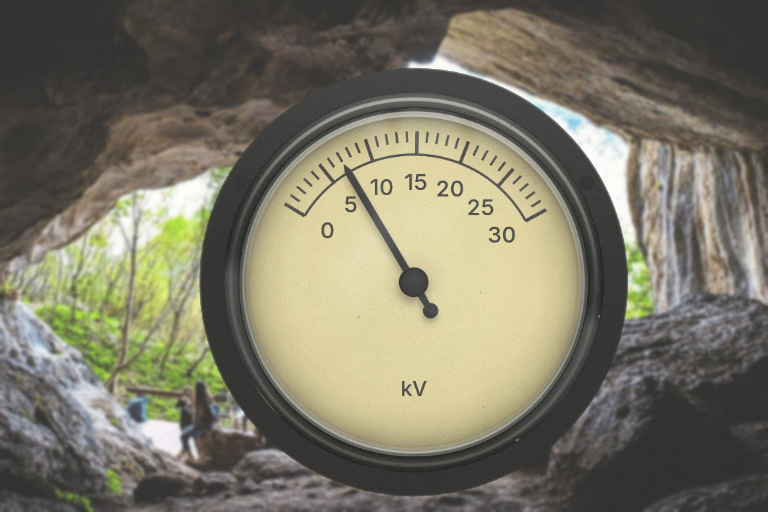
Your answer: **7** kV
